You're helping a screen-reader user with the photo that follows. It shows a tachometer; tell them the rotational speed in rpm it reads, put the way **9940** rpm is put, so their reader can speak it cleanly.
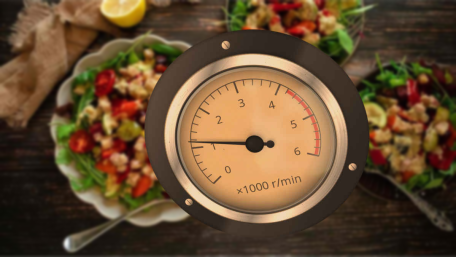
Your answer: **1200** rpm
